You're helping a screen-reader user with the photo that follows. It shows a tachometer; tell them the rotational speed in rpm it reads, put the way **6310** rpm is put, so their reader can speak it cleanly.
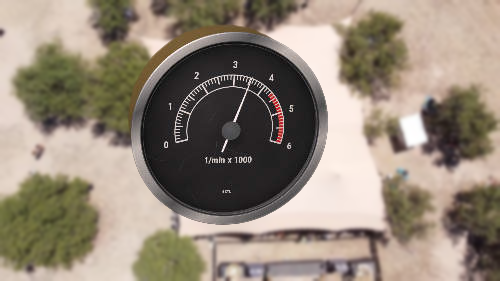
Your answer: **3500** rpm
